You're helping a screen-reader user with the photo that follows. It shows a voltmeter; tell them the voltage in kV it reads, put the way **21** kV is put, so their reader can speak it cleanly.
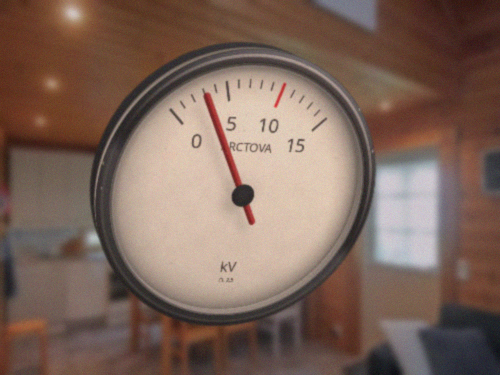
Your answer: **3** kV
